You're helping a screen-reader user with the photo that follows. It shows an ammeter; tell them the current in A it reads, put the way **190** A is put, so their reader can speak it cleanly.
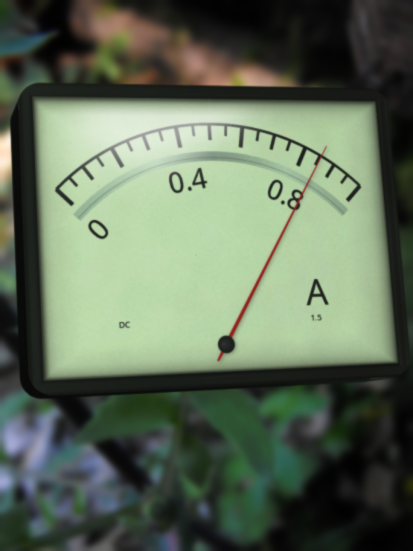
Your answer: **0.85** A
